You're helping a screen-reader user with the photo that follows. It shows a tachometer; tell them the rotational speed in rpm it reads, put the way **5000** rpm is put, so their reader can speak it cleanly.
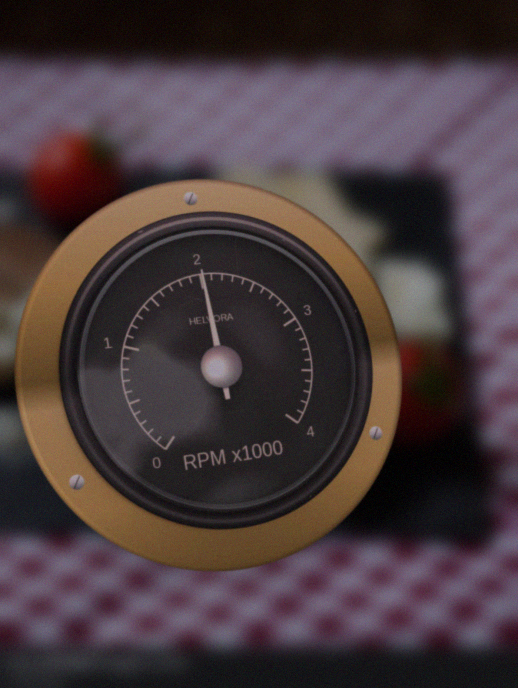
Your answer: **2000** rpm
